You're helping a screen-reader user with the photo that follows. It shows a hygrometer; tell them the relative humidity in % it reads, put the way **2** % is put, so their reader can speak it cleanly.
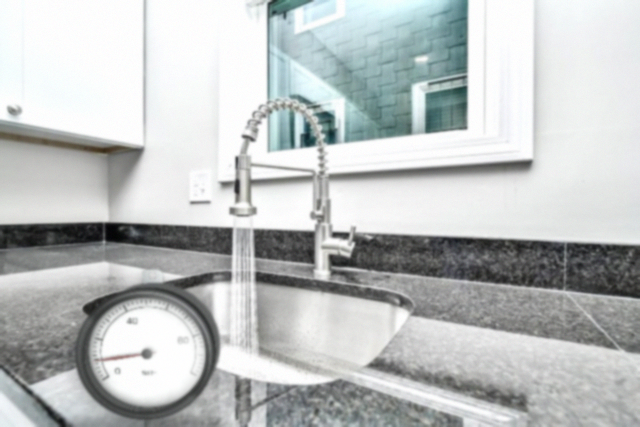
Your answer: **10** %
